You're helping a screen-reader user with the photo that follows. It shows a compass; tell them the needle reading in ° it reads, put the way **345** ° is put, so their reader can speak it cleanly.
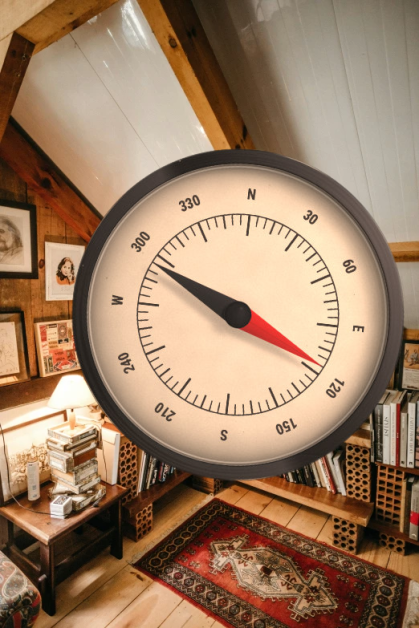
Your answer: **115** °
